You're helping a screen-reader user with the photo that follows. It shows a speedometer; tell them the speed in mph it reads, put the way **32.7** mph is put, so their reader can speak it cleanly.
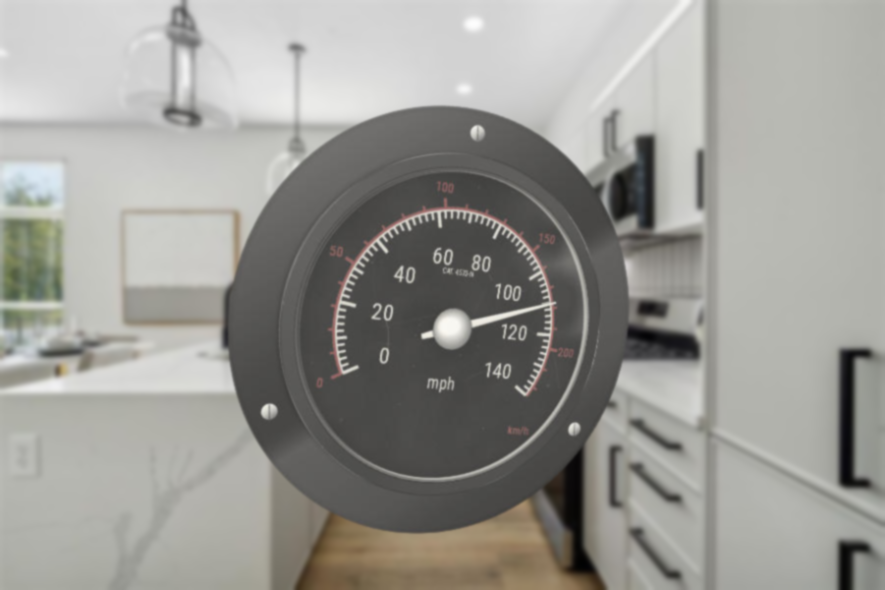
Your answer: **110** mph
